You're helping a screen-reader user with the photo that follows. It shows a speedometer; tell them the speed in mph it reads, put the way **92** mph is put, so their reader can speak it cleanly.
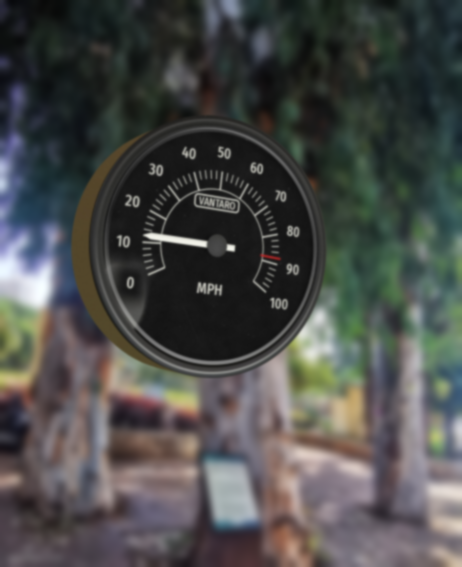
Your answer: **12** mph
